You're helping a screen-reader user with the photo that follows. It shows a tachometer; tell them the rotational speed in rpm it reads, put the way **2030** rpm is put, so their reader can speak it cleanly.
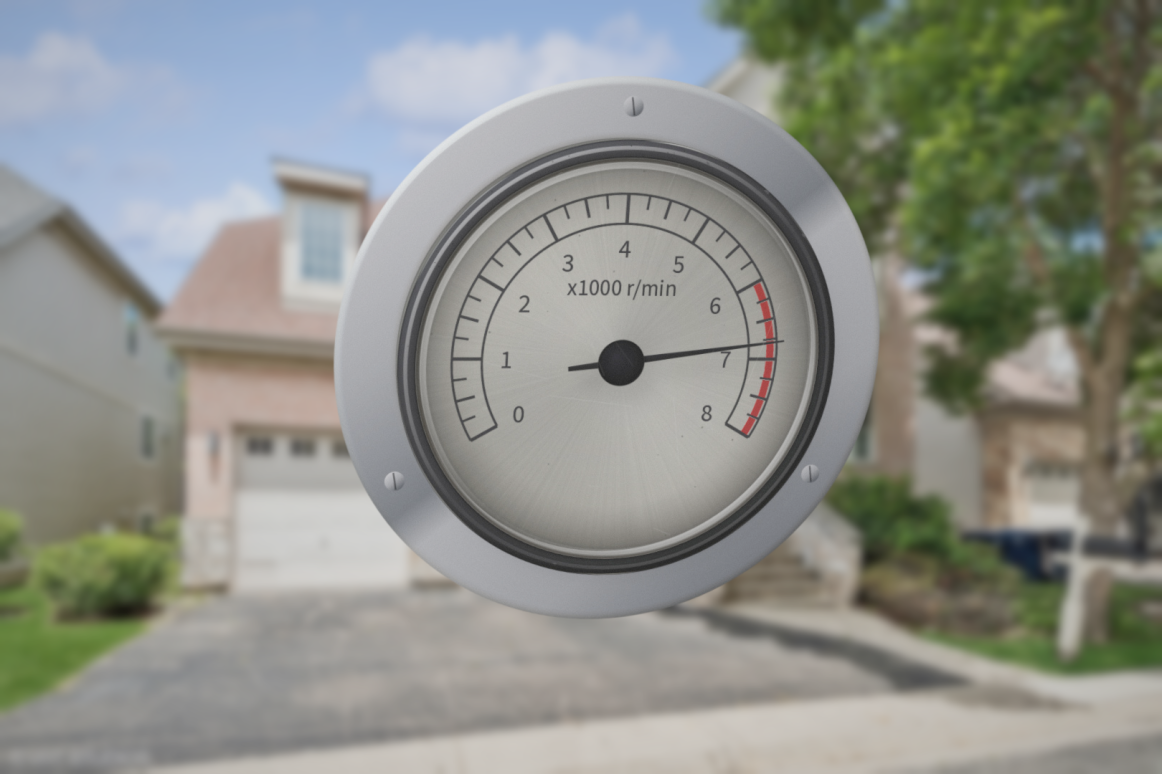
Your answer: **6750** rpm
